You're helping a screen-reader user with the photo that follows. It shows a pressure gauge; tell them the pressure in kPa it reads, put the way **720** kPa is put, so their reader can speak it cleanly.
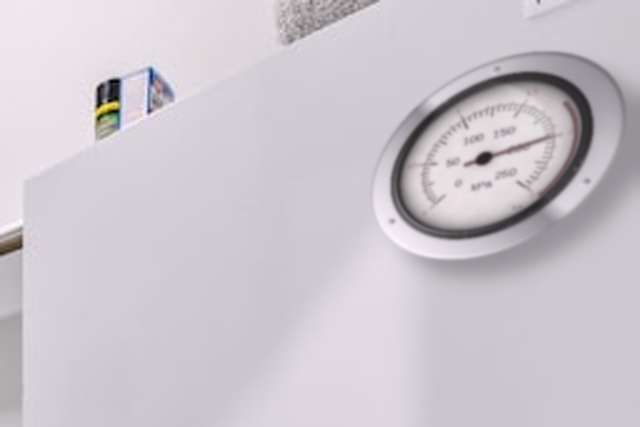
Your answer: **200** kPa
